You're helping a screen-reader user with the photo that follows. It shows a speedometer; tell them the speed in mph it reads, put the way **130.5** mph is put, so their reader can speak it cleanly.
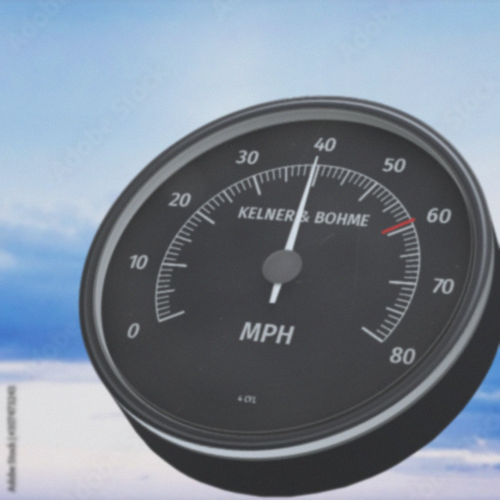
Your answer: **40** mph
